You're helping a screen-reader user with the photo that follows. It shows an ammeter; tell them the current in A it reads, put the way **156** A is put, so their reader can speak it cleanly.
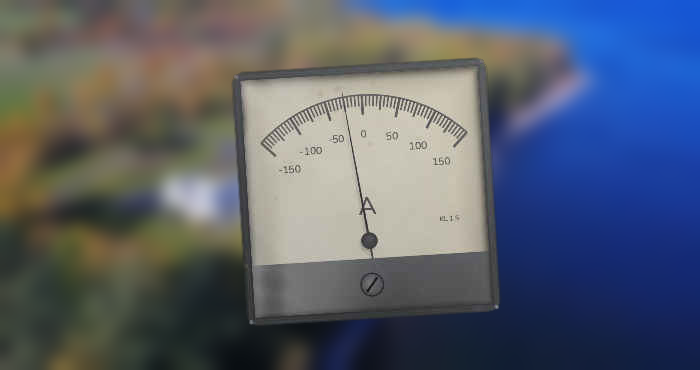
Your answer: **-25** A
